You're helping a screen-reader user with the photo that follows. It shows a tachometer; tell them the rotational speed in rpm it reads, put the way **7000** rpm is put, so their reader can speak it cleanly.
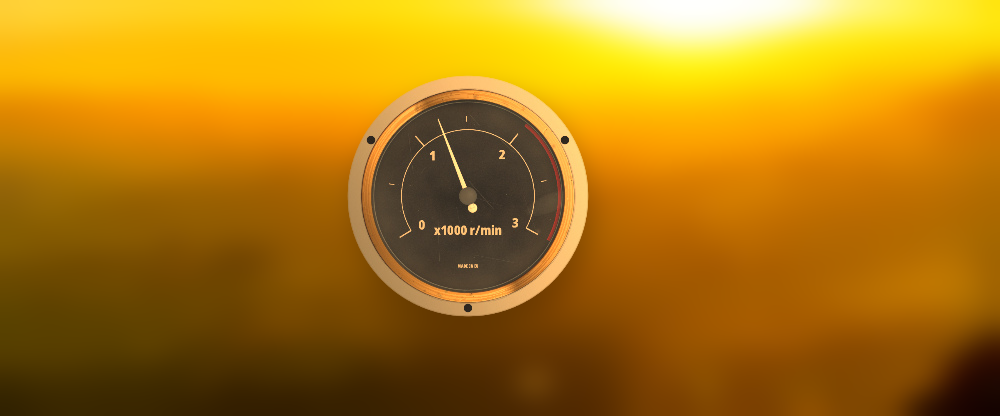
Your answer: **1250** rpm
